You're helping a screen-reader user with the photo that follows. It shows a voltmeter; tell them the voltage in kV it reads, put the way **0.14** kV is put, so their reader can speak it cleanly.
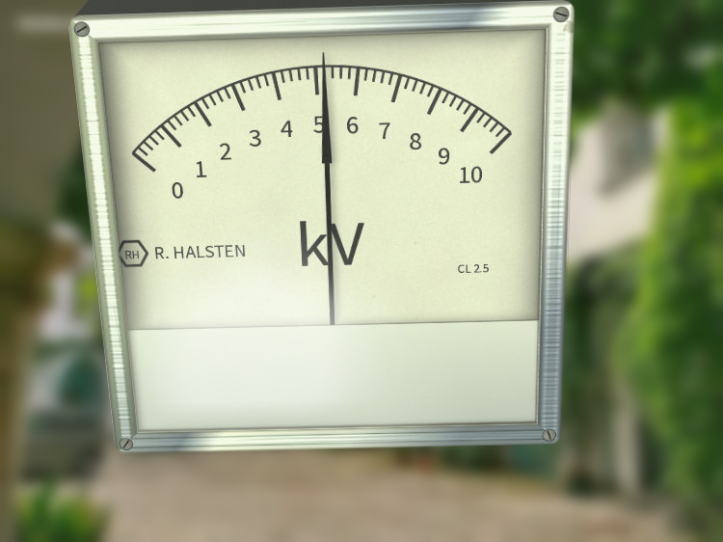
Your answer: **5.2** kV
